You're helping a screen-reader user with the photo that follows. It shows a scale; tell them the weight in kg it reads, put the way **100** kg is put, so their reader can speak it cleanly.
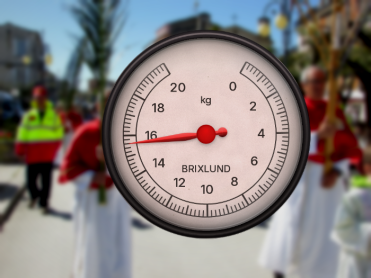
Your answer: **15.6** kg
